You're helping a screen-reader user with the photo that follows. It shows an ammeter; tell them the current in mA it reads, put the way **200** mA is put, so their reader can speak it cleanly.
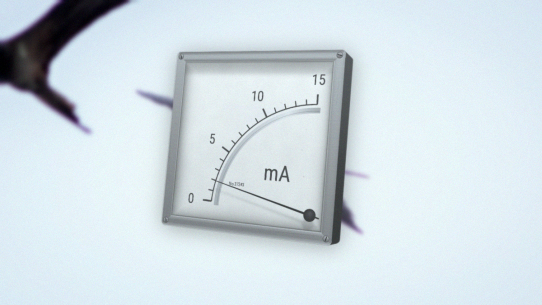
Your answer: **2** mA
